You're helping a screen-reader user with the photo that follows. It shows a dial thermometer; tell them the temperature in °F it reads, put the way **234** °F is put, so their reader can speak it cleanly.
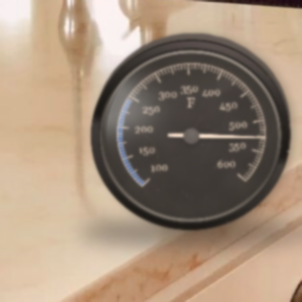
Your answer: **525** °F
